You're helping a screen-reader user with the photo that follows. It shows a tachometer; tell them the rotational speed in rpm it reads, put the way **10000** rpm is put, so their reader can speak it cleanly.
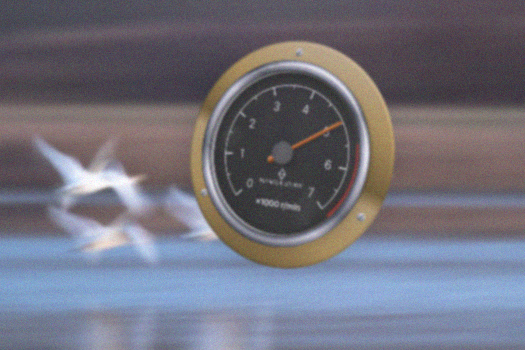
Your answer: **5000** rpm
